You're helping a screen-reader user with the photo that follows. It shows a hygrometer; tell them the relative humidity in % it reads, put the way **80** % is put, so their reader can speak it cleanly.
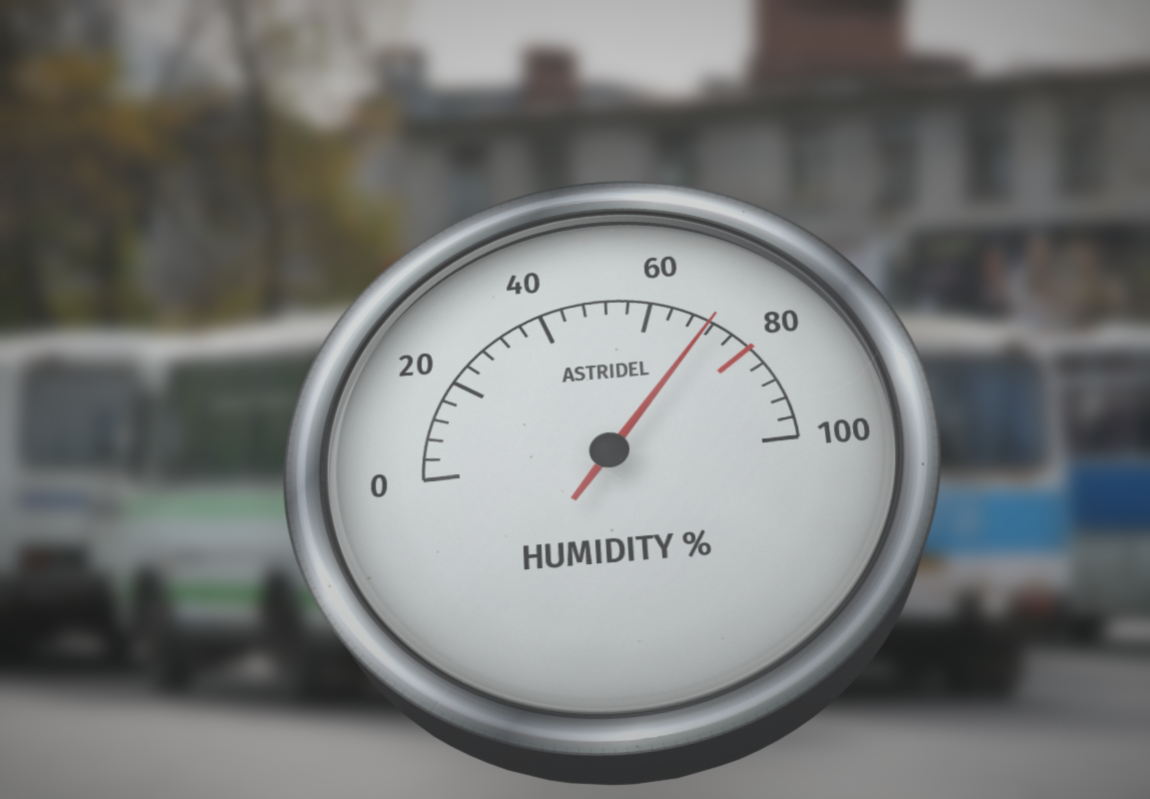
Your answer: **72** %
